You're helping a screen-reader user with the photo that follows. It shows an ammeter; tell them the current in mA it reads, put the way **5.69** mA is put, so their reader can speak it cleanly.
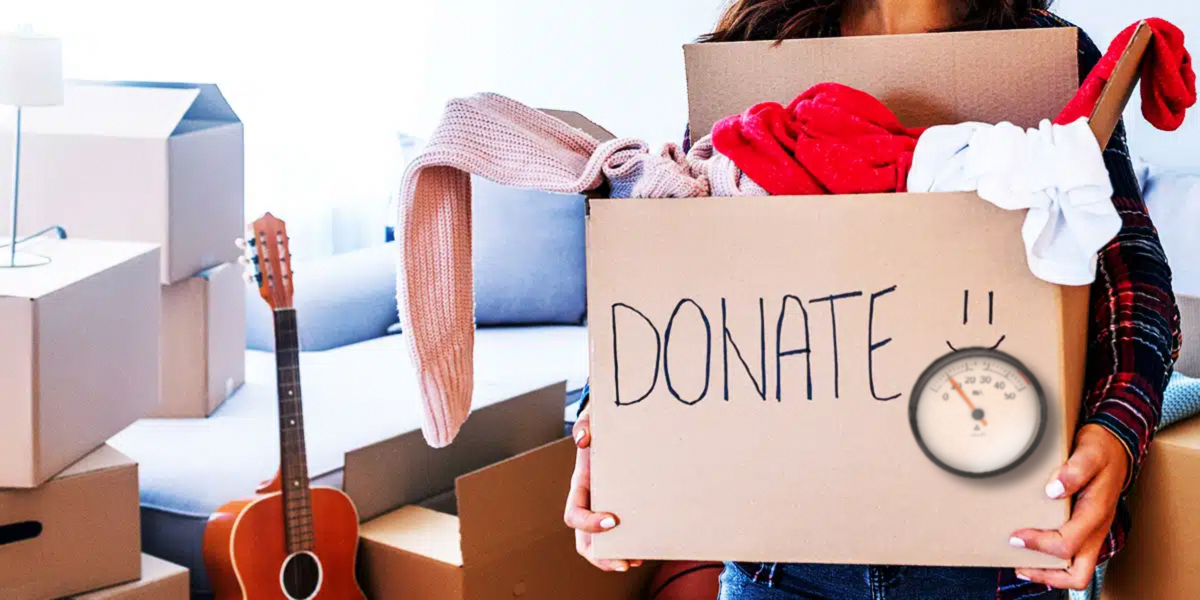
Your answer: **10** mA
